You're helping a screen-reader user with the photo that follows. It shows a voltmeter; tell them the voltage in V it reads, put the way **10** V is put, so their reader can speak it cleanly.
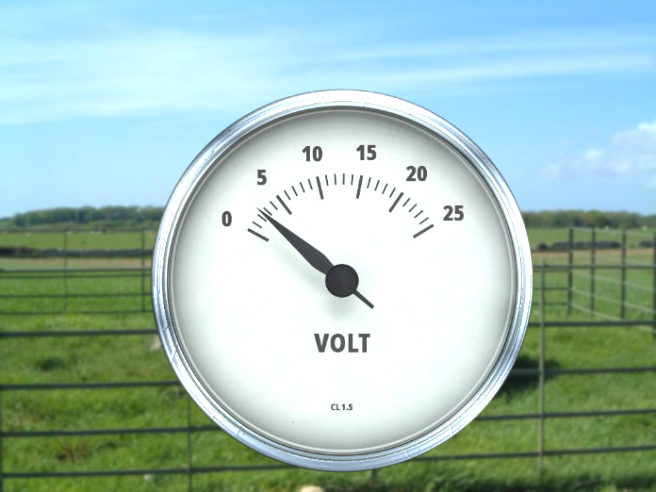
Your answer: **2.5** V
